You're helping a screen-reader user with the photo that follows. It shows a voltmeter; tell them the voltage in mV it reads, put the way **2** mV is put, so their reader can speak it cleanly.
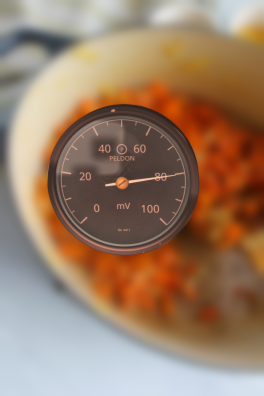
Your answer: **80** mV
